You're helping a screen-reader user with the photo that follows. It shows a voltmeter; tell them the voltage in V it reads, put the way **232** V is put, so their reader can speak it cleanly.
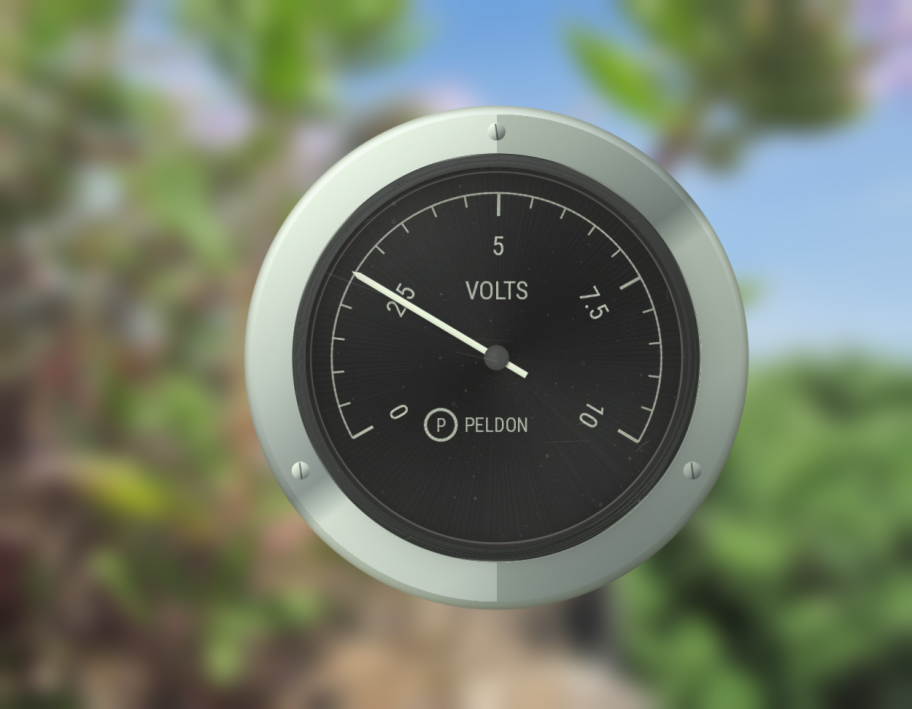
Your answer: **2.5** V
